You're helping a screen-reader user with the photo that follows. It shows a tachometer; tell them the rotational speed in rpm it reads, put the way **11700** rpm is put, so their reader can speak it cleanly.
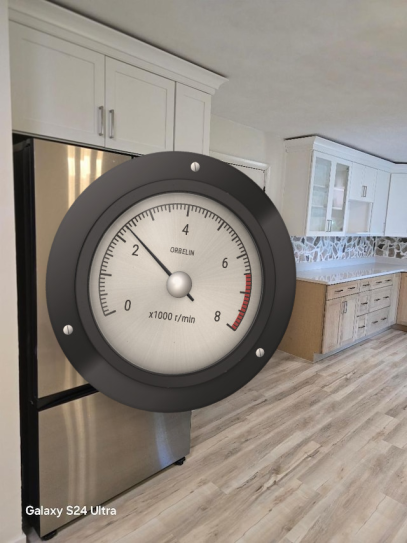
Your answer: **2300** rpm
